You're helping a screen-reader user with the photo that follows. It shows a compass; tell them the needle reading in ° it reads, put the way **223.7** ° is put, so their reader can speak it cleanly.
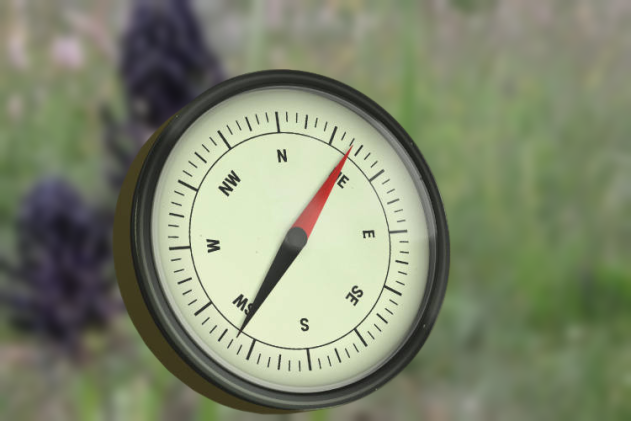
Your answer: **40** °
